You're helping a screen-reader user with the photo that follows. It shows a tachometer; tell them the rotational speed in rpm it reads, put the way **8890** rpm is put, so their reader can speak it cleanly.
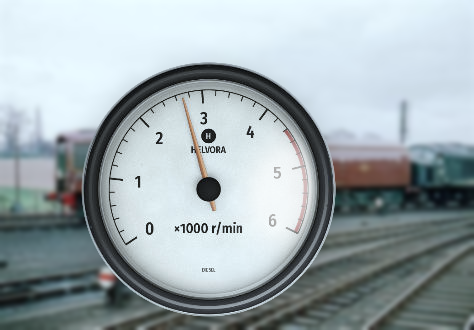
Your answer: **2700** rpm
